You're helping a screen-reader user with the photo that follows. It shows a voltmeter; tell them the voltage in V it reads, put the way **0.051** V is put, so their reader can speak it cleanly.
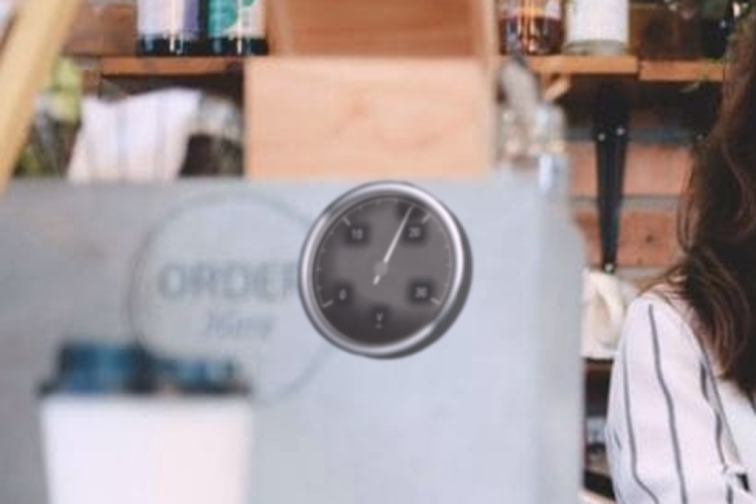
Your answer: **18** V
